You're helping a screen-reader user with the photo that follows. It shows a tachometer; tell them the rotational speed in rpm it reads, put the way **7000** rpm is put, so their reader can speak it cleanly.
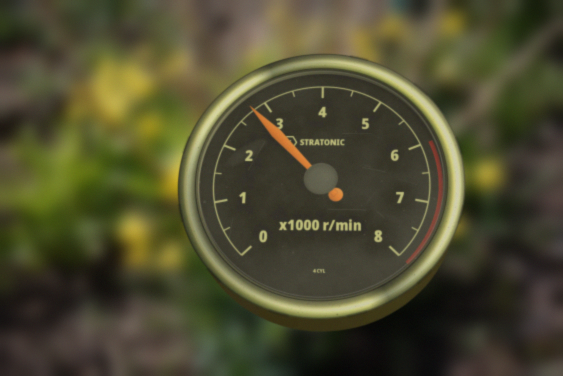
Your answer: **2750** rpm
